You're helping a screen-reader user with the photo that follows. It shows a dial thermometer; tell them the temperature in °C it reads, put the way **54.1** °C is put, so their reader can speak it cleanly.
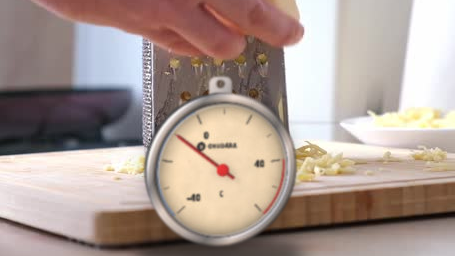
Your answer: **-10** °C
